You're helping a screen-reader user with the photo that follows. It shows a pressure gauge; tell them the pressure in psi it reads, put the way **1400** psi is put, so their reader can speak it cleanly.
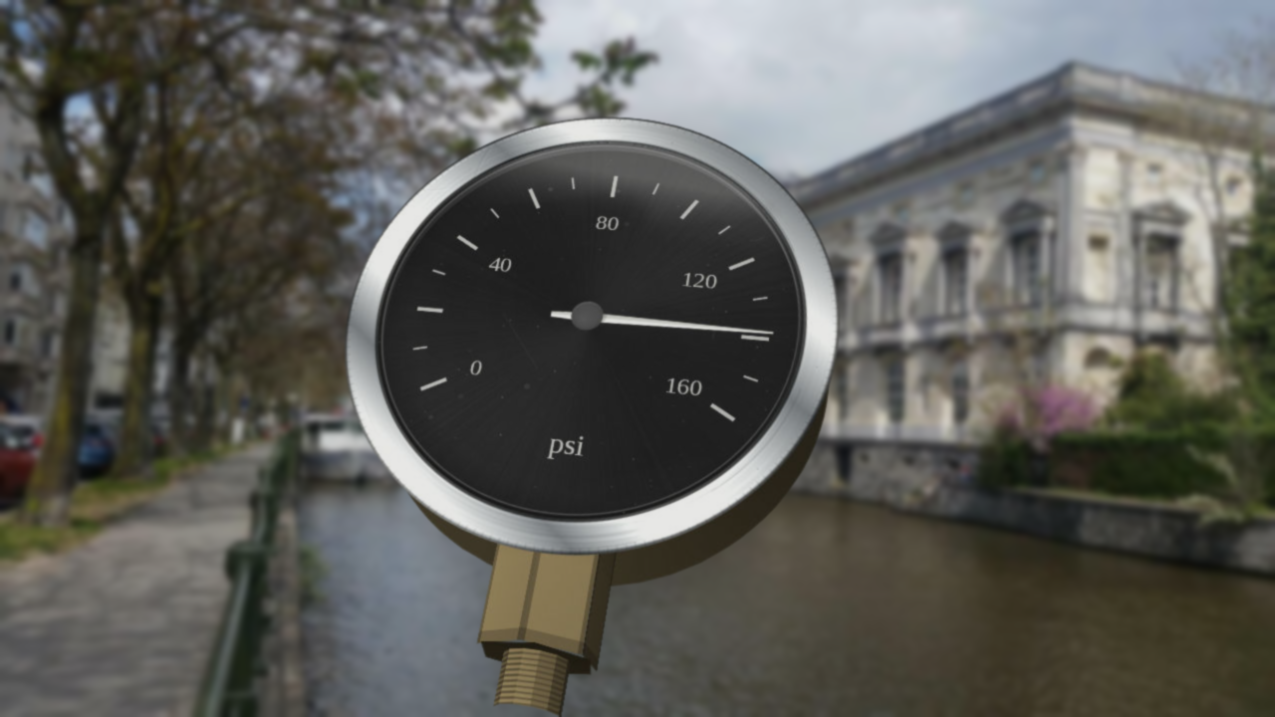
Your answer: **140** psi
